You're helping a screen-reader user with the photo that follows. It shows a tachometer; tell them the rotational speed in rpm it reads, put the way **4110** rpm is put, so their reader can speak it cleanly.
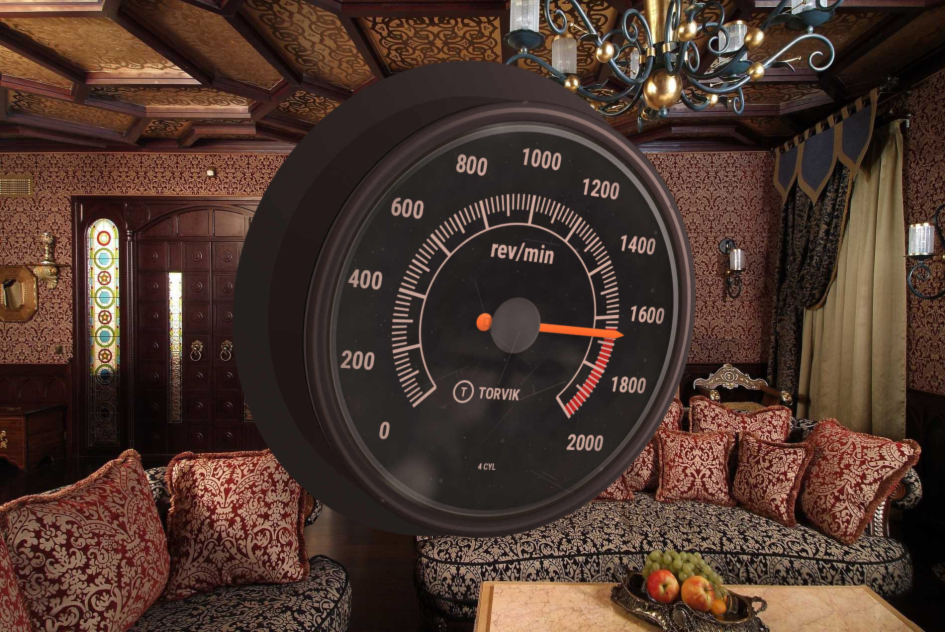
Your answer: **1660** rpm
